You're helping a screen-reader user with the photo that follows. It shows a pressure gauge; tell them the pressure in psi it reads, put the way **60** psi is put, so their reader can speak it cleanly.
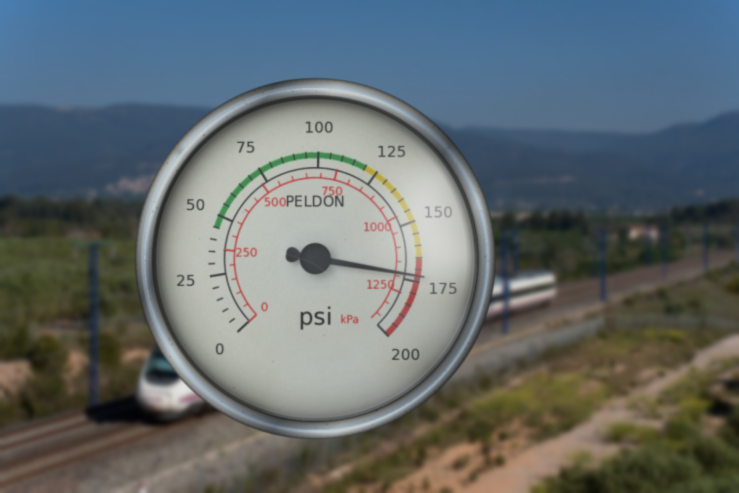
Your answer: **172.5** psi
